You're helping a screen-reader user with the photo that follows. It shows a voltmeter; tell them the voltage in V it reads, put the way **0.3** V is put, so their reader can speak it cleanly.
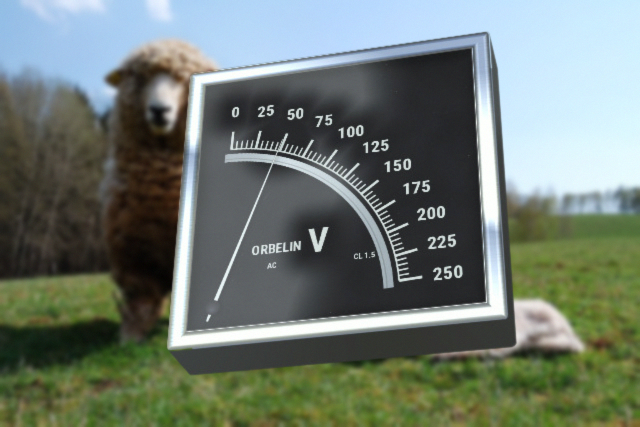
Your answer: **50** V
